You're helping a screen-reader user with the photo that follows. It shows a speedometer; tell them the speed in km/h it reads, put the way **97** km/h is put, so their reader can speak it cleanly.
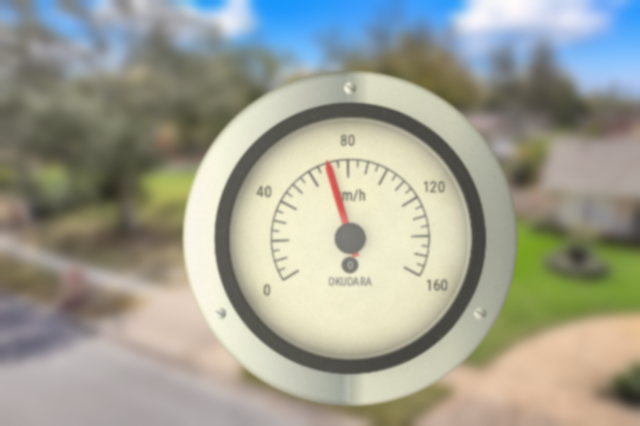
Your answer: **70** km/h
